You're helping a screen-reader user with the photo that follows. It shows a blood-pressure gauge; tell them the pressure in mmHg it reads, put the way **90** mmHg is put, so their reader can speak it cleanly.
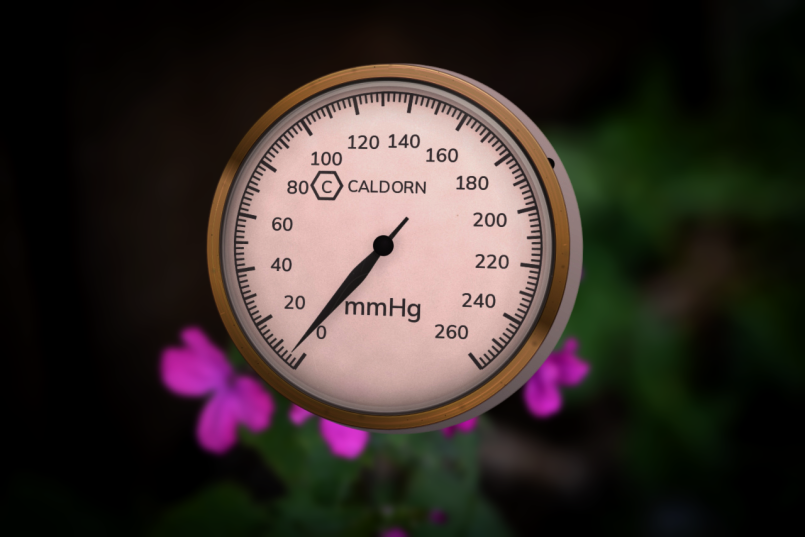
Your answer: **4** mmHg
